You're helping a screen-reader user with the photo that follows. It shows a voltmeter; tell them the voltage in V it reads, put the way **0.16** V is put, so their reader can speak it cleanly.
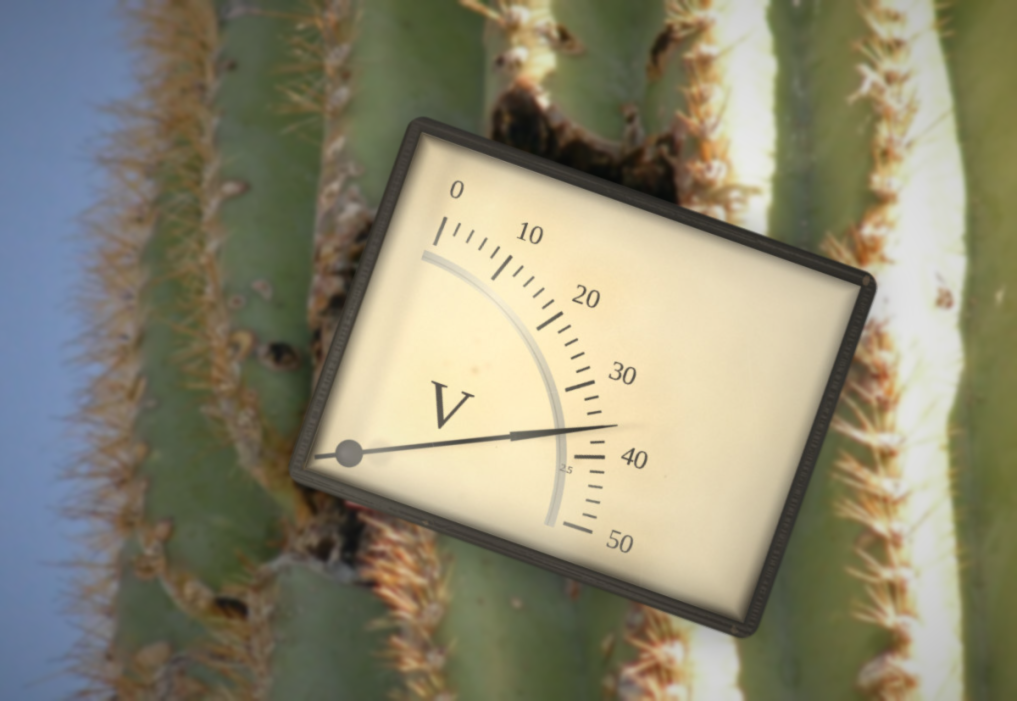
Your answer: **36** V
